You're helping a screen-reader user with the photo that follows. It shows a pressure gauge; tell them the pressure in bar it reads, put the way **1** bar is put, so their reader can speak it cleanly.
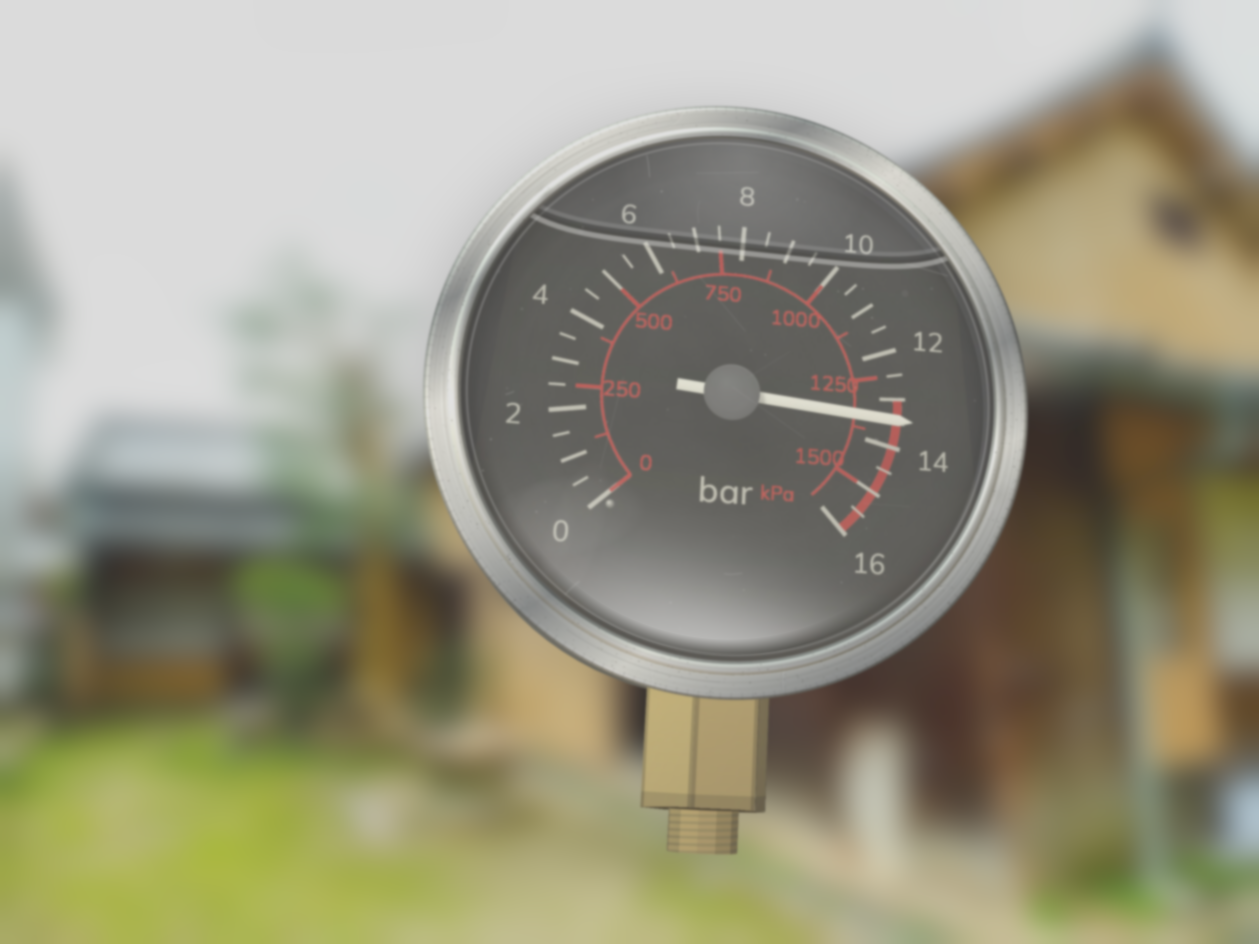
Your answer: **13.5** bar
